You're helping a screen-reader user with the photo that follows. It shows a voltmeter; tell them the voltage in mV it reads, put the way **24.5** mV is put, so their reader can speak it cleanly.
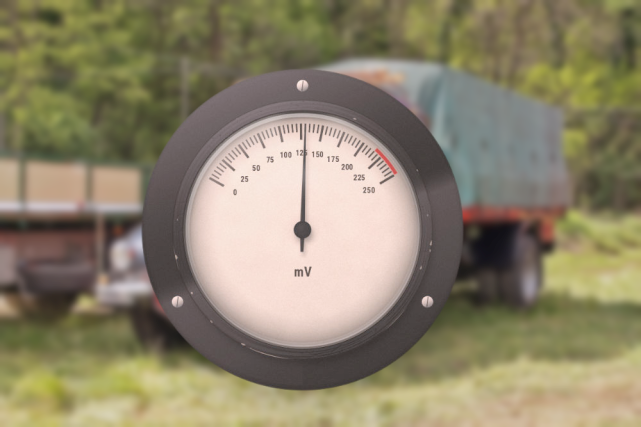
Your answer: **130** mV
